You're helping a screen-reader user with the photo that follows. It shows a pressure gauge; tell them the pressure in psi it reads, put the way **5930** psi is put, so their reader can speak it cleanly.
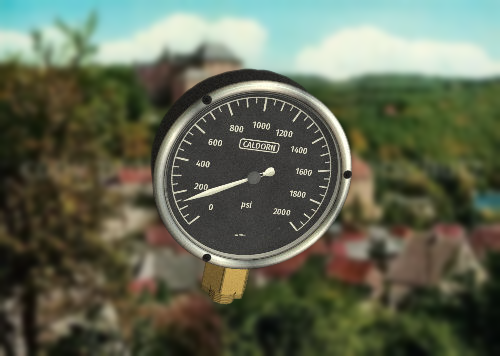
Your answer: **150** psi
